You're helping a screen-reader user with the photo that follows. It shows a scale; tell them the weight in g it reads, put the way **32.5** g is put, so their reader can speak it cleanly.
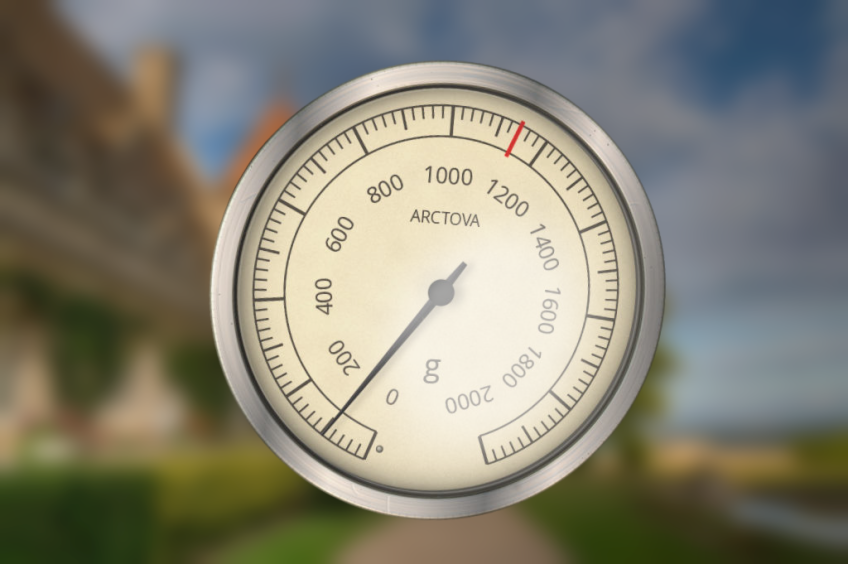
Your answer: **100** g
